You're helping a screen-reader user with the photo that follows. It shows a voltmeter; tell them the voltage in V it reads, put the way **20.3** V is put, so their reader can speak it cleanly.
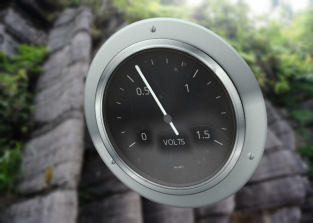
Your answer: **0.6** V
